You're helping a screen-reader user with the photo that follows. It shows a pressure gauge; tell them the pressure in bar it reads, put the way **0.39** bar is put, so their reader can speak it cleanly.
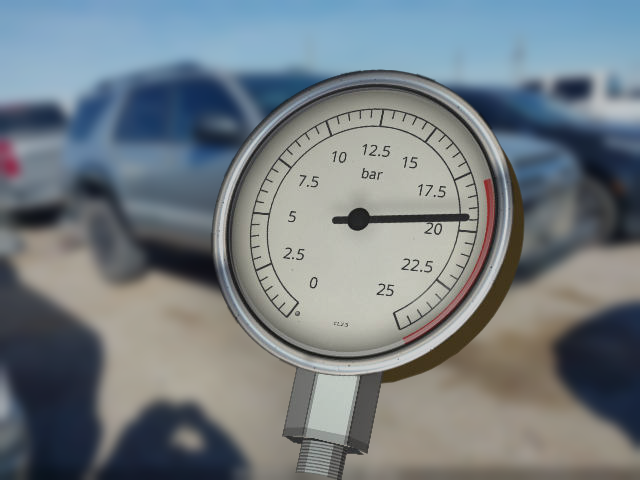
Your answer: **19.5** bar
